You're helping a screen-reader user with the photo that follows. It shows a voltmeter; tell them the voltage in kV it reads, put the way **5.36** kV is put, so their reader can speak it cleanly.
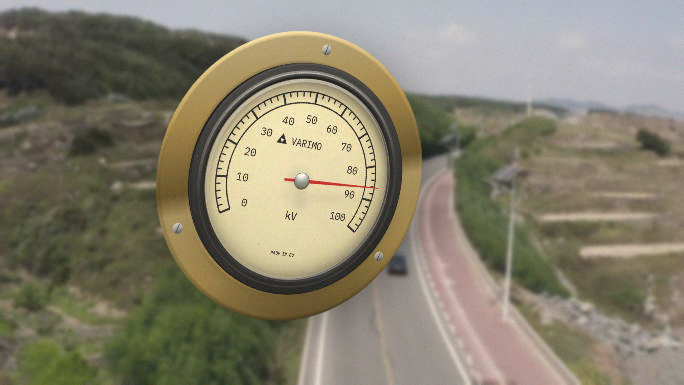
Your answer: **86** kV
